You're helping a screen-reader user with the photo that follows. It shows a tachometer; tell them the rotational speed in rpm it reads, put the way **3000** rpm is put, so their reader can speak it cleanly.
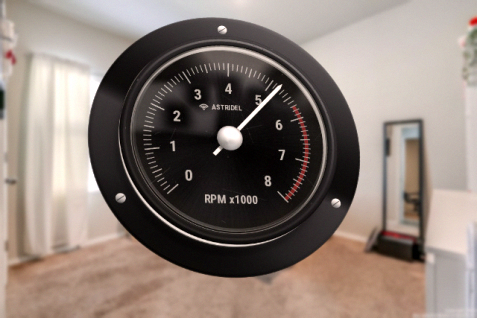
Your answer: **5200** rpm
